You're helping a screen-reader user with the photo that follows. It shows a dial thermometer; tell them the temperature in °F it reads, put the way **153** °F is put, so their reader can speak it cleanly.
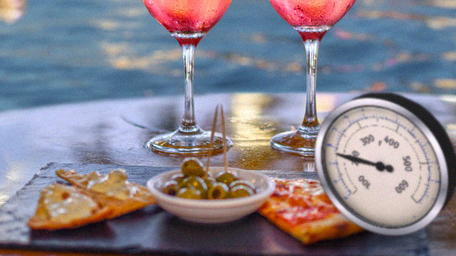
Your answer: **200** °F
